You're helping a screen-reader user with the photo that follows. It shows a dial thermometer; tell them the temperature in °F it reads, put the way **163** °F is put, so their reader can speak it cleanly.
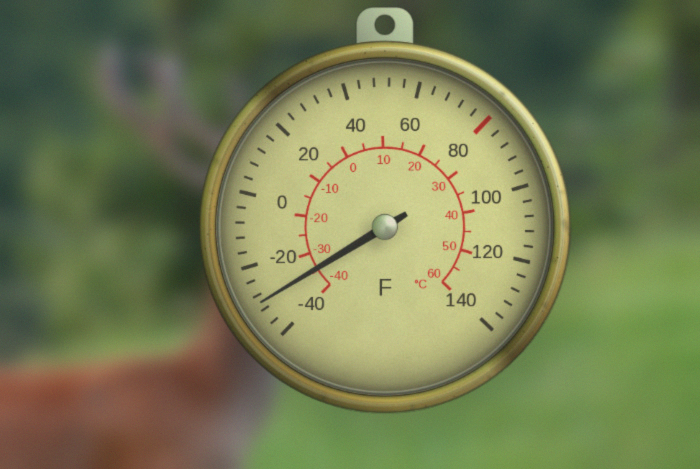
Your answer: **-30** °F
